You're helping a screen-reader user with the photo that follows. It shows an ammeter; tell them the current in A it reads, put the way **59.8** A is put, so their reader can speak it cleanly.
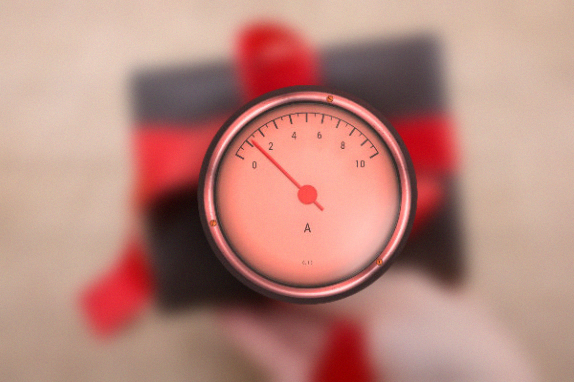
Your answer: **1.25** A
